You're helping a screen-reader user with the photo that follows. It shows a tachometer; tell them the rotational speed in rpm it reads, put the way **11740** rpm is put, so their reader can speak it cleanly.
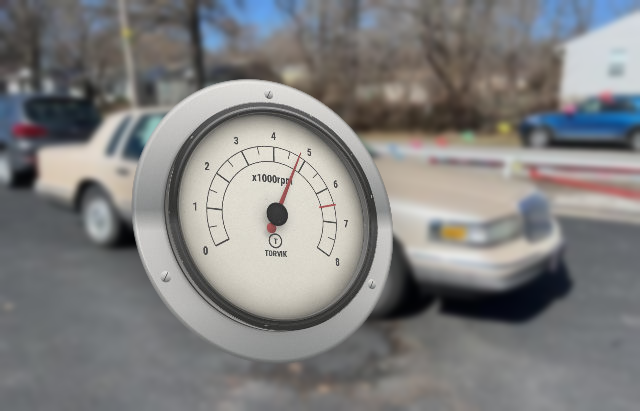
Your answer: **4750** rpm
